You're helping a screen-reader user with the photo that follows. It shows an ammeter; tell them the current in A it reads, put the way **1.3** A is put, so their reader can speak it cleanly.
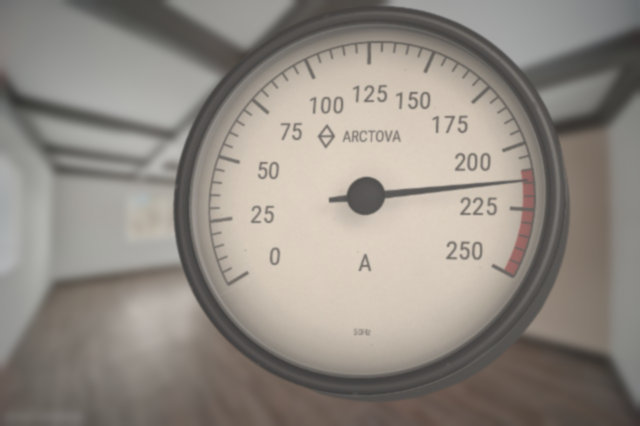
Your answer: **215** A
